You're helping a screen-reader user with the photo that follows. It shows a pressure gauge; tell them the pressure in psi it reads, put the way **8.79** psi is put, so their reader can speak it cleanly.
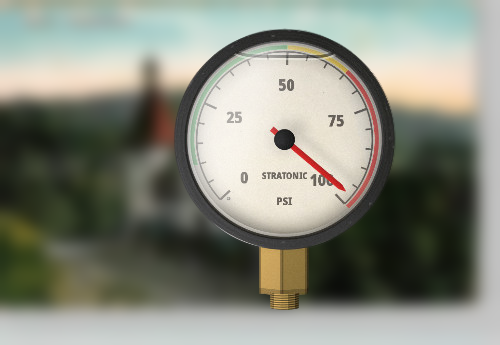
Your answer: **97.5** psi
